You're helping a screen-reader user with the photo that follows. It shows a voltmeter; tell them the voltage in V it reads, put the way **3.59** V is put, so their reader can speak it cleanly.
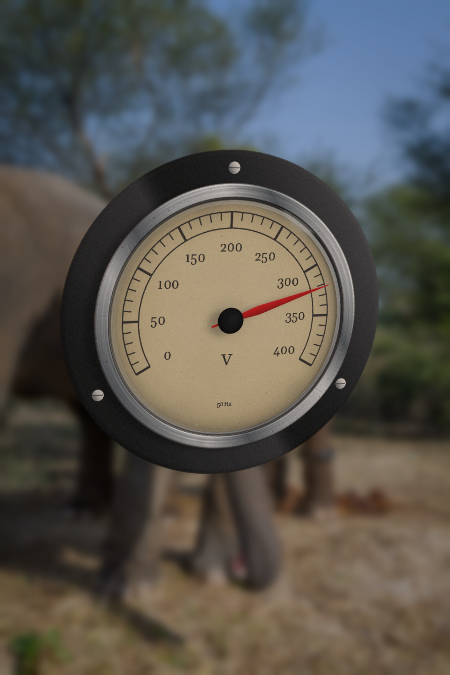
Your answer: **320** V
